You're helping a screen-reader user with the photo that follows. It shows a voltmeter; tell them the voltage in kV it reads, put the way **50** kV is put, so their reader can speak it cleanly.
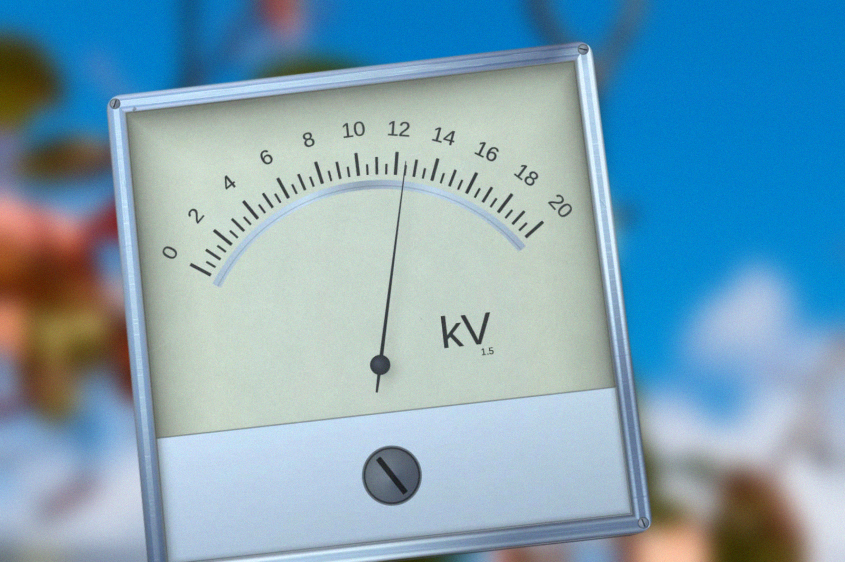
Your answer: **12.5** kV
